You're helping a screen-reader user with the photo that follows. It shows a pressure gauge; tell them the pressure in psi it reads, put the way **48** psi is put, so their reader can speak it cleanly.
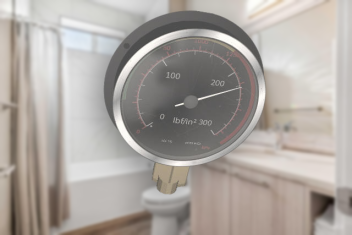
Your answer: **220** psi
